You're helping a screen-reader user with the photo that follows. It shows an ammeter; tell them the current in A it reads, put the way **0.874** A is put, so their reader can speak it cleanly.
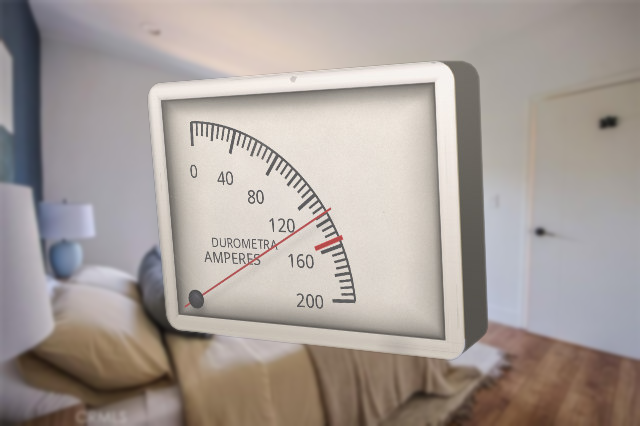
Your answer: **135** A
